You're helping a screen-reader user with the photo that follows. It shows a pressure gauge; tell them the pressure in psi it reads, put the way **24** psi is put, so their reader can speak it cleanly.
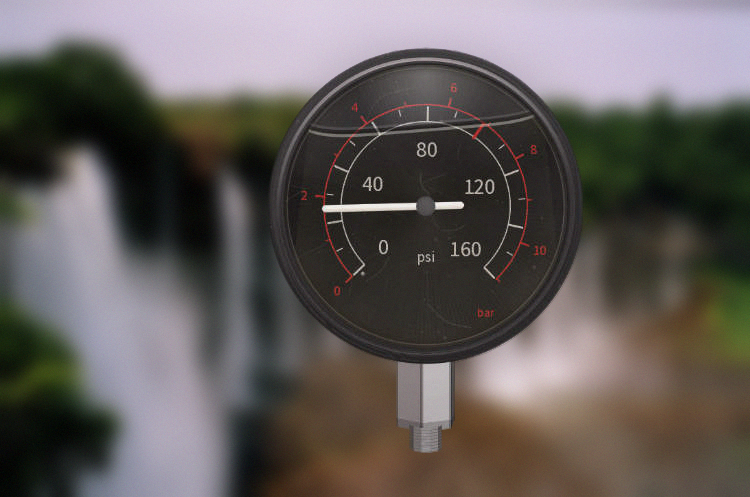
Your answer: **25** psi
